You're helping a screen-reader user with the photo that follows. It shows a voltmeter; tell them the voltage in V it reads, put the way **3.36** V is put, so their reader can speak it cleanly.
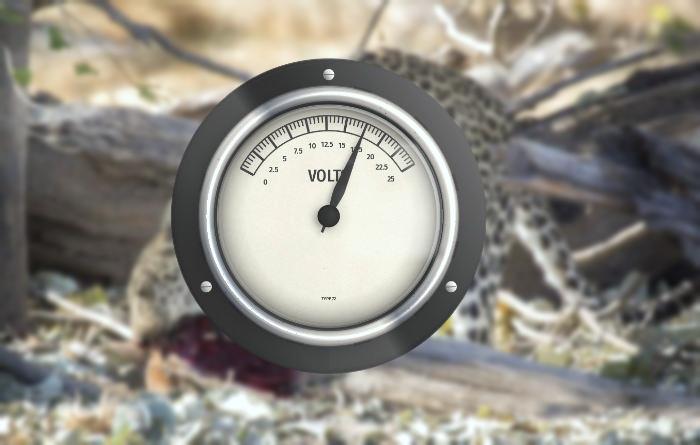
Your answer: **17.5** V
